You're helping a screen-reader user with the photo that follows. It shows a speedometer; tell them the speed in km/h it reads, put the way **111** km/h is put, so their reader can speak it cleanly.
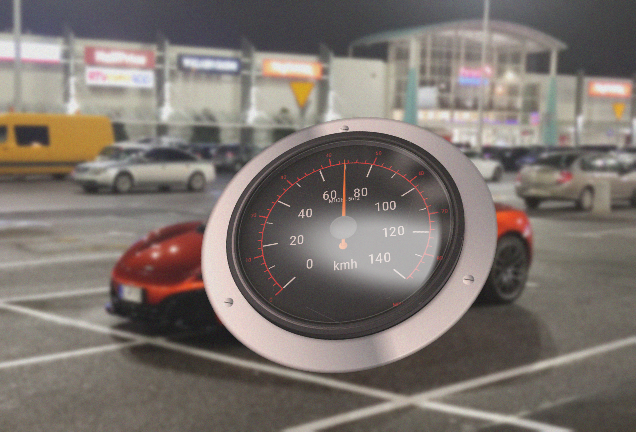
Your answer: **70** km/h
